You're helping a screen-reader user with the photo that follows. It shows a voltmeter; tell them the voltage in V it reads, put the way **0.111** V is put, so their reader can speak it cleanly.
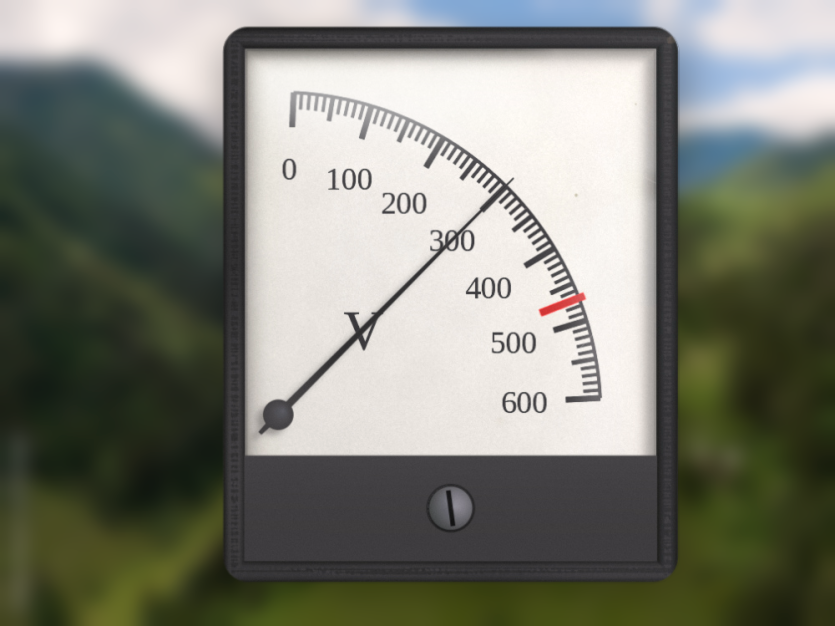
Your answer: **300** V
